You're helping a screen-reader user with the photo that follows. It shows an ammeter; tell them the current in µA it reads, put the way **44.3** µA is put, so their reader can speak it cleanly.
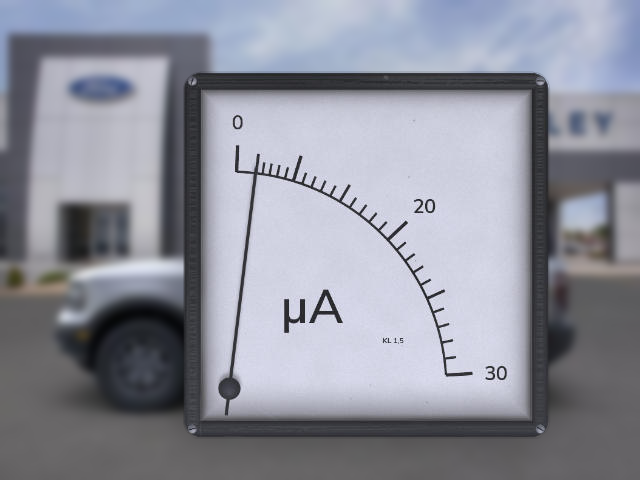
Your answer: **5** µA
